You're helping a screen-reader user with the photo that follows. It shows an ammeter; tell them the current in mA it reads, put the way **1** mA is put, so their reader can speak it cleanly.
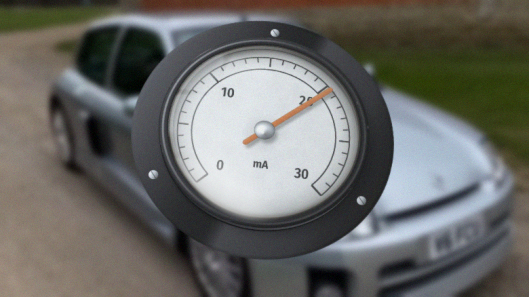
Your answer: **20.5** mA
